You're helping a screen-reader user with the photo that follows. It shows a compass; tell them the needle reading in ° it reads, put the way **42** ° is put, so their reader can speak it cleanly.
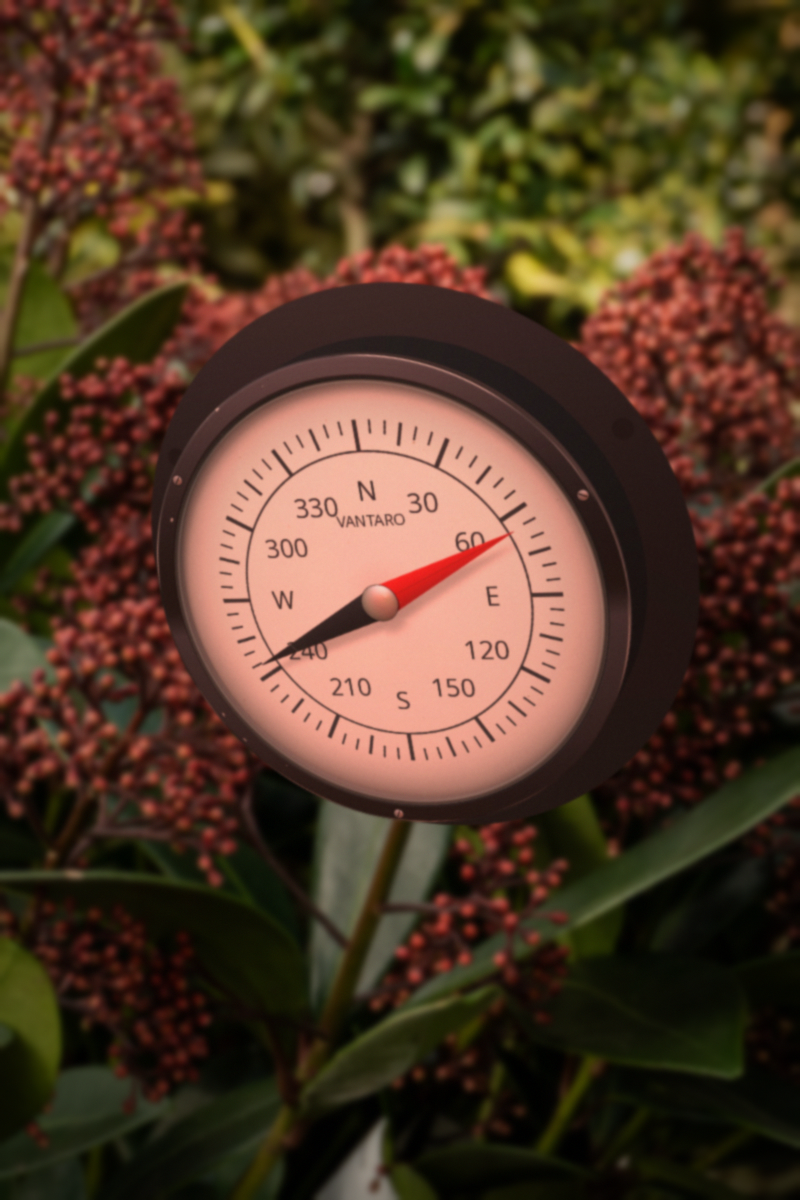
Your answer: **65** °
